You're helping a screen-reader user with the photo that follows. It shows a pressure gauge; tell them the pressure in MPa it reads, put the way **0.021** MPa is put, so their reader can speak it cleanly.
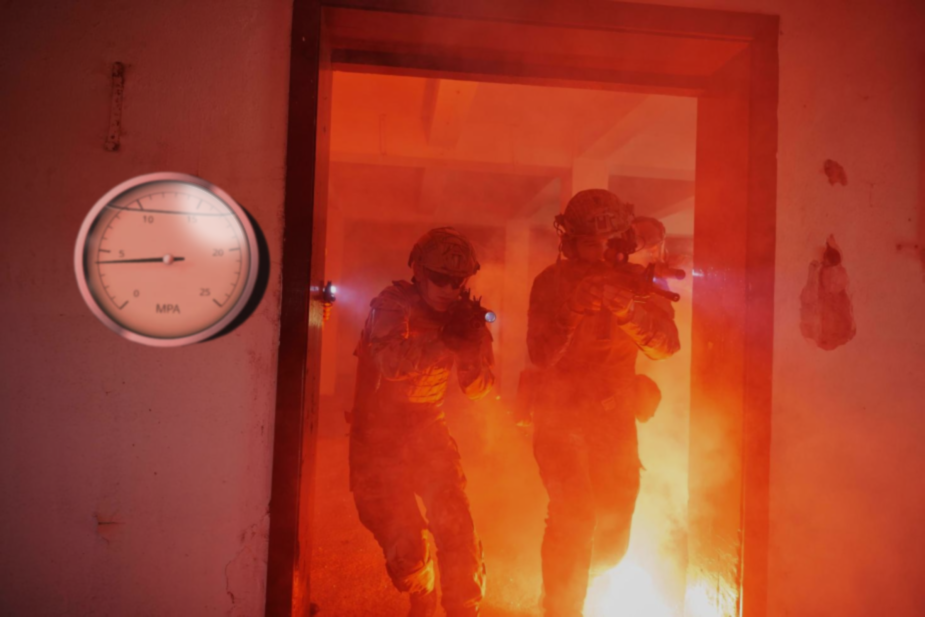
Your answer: **4** MPa
